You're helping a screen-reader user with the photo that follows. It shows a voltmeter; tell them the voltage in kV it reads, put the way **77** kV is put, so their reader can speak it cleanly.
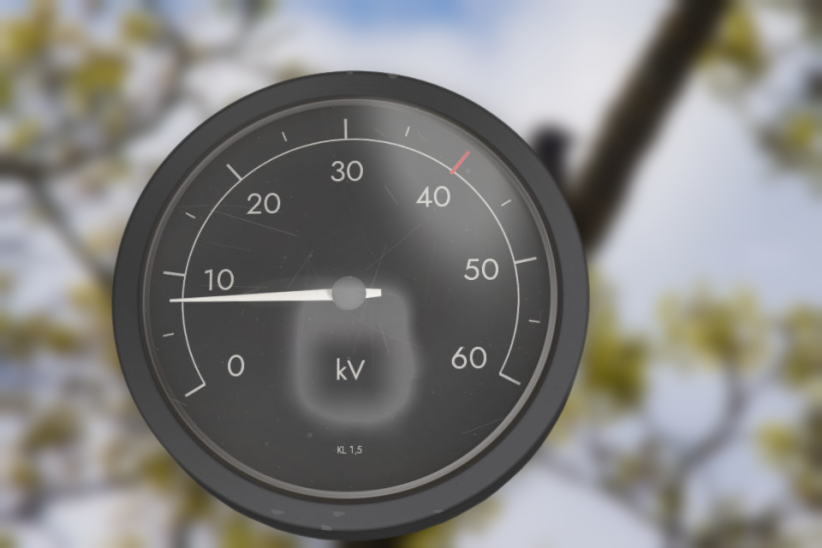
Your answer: **7.5** kV
